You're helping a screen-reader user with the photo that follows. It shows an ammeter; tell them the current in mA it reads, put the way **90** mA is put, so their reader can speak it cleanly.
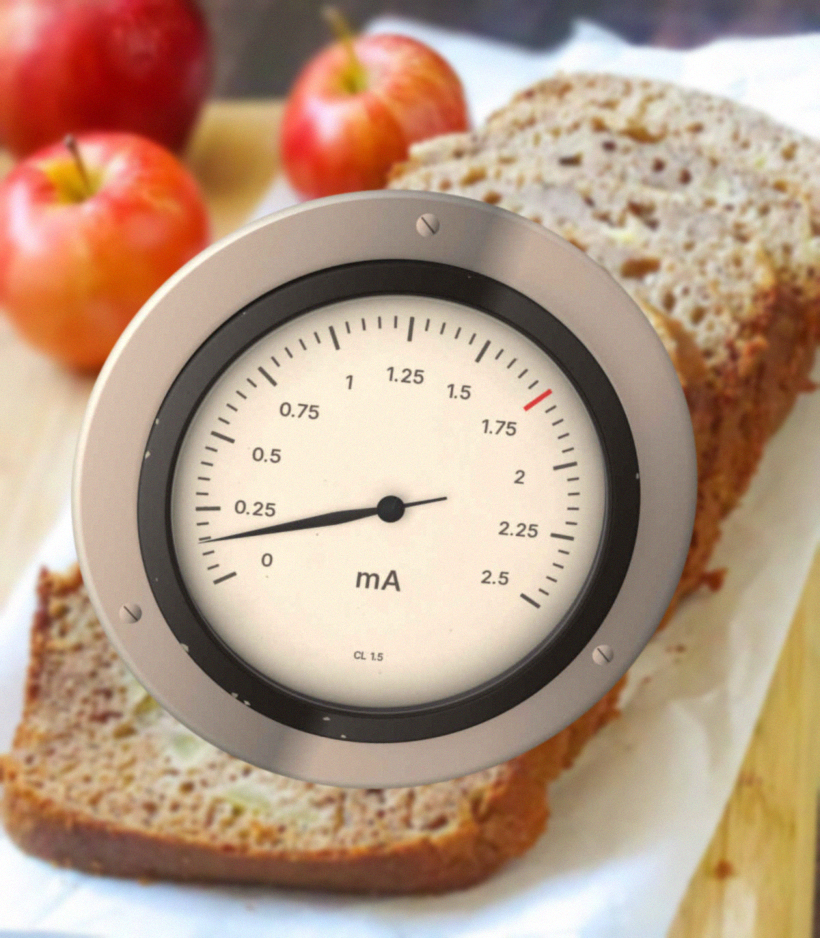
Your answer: **0.15** mA
